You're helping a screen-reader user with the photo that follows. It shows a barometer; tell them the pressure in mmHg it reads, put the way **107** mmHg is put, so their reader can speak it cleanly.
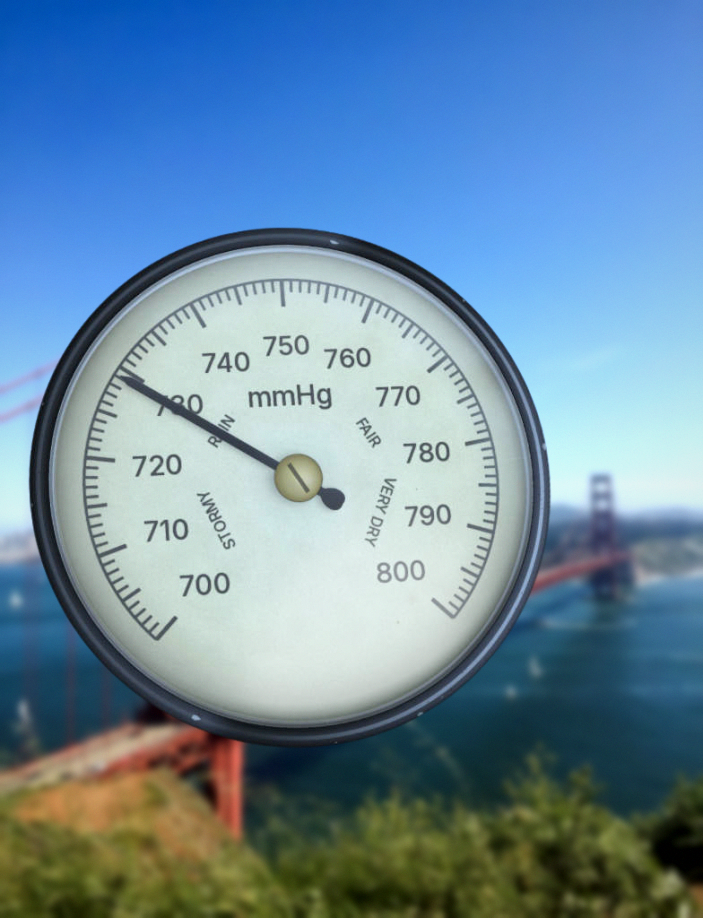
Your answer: **729** mmHg
